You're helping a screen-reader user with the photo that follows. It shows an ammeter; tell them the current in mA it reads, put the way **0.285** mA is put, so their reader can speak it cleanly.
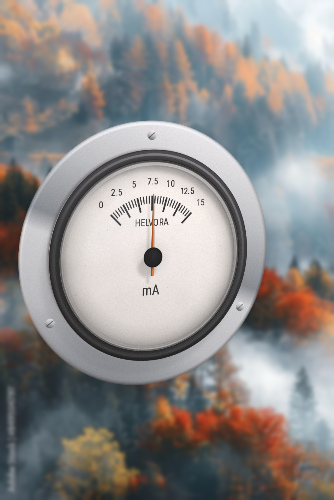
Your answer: **7.5** mA
